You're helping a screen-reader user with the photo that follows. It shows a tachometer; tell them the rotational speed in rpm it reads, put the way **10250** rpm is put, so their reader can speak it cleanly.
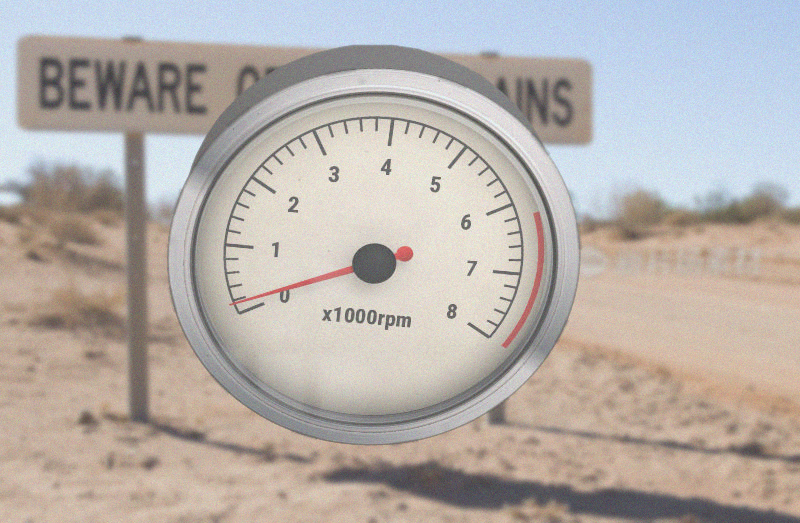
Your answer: **200** rpm
